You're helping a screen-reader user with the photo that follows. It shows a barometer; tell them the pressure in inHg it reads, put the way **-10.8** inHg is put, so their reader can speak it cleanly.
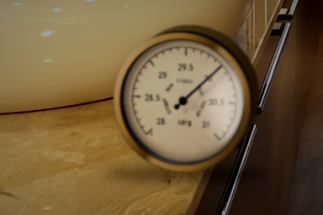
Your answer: **30** inHg
